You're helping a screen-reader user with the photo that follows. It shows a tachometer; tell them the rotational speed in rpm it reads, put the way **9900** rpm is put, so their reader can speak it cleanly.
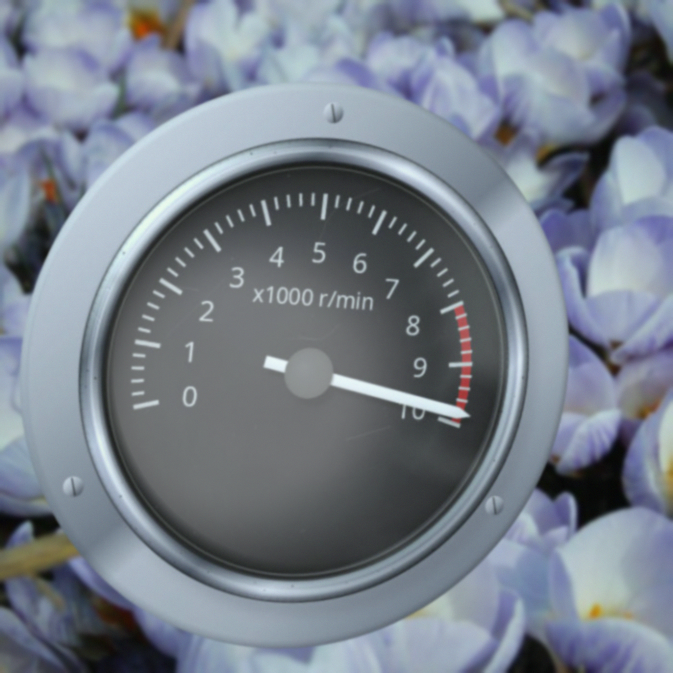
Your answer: **9800** rpm
